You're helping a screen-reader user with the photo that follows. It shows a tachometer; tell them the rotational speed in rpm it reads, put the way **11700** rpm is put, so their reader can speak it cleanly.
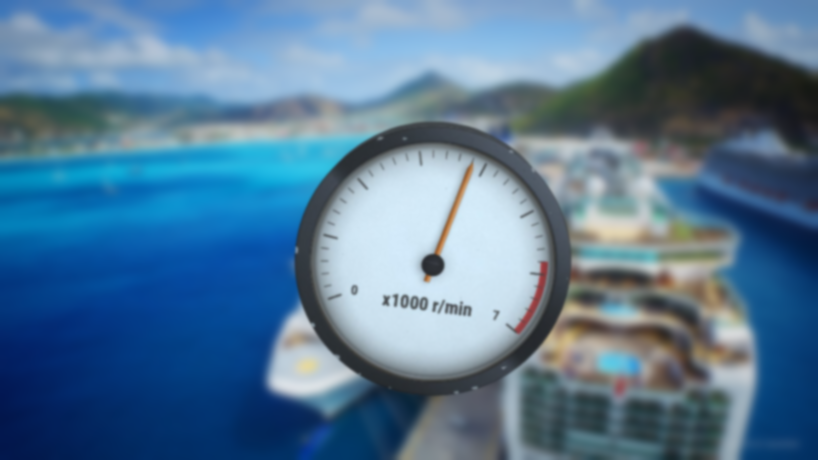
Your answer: **3800** rpm
